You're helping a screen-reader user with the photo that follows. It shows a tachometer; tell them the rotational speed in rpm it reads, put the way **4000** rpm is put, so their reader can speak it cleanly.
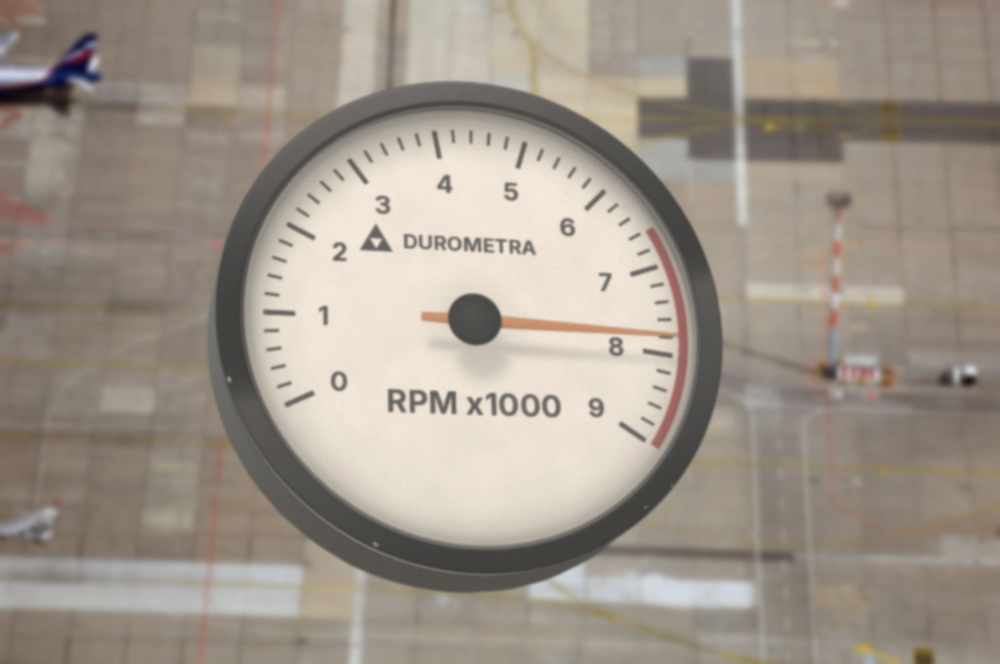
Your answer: **7800** rpm
